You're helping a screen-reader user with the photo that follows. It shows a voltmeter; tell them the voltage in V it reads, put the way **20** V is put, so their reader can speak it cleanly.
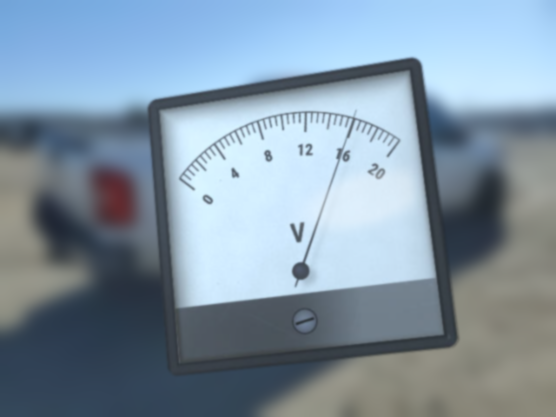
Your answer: **16** V
